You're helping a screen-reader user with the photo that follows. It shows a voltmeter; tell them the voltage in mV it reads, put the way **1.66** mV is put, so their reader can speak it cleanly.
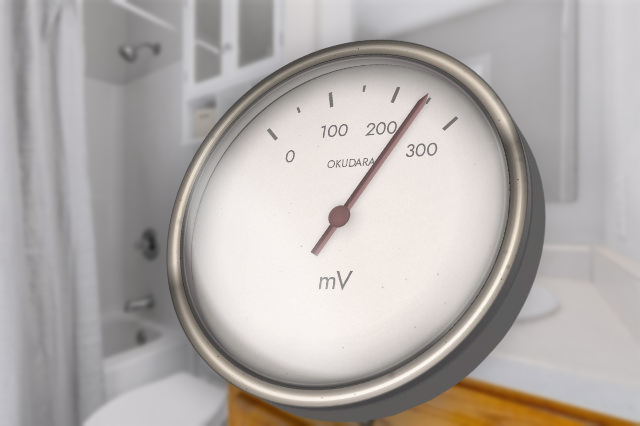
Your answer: **250** mV
